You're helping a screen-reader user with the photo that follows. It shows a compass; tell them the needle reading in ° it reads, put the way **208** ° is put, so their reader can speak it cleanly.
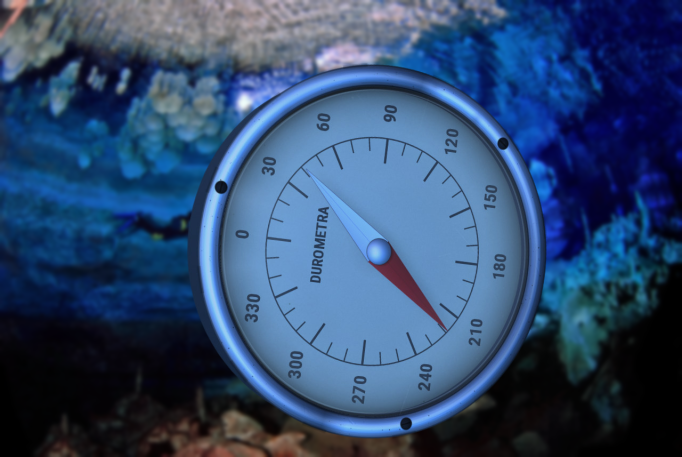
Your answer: **220** °
